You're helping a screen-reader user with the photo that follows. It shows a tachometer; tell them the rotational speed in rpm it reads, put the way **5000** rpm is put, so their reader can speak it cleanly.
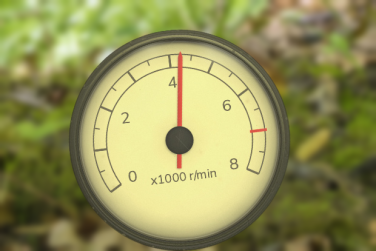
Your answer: **4250** rpm
